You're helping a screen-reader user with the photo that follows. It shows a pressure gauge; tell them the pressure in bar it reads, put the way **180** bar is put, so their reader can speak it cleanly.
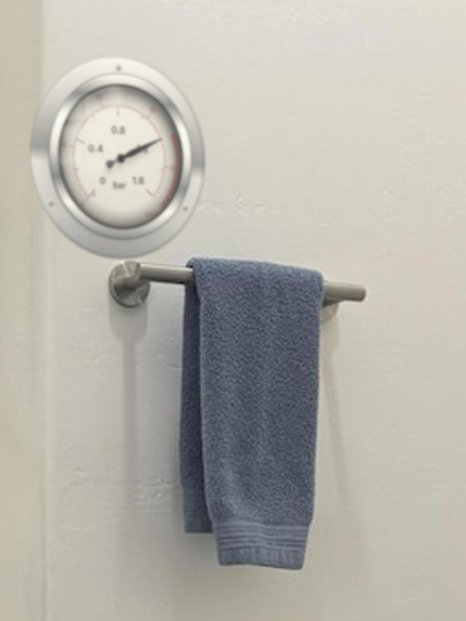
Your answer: **1.2** bar
